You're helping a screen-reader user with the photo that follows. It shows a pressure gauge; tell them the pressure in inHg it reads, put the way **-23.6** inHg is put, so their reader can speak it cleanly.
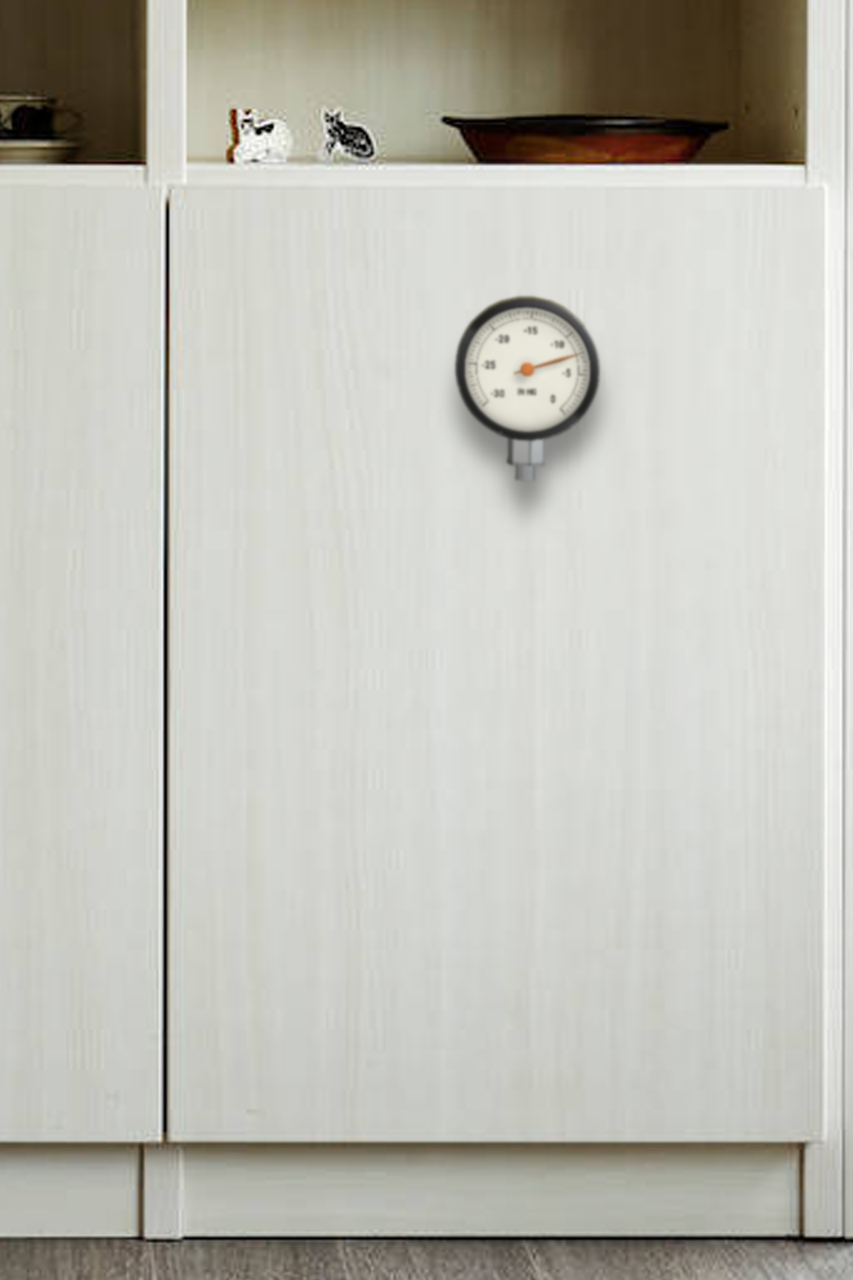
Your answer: **-7.5** inHg
